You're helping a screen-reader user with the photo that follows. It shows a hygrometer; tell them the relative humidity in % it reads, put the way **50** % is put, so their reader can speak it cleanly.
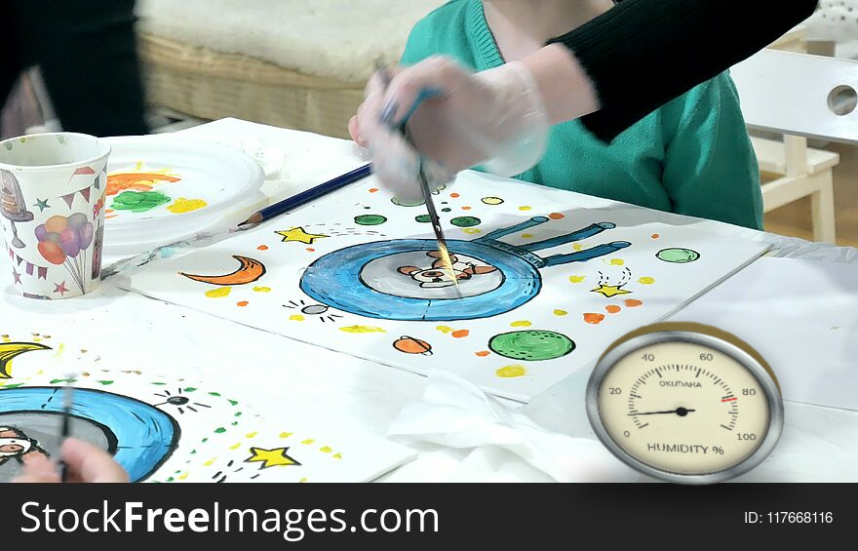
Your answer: **10** %
